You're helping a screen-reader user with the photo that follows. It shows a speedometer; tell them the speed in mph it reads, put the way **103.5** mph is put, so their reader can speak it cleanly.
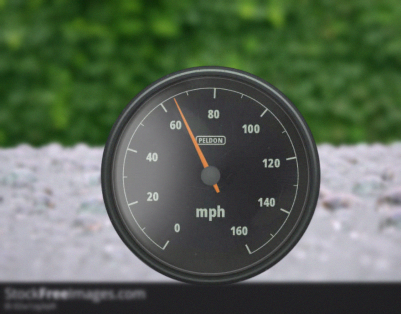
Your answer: **65** mph
